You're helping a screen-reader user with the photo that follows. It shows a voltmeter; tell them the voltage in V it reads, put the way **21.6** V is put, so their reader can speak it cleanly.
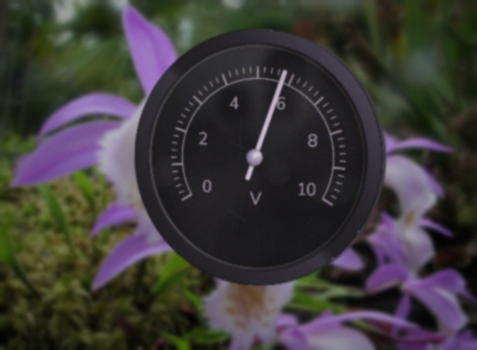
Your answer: **5.8** V
